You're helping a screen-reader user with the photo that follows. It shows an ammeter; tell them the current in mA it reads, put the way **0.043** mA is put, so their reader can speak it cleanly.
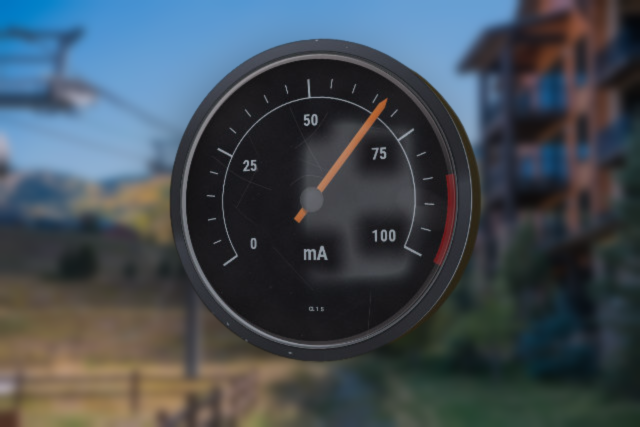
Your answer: **67.5** mA
